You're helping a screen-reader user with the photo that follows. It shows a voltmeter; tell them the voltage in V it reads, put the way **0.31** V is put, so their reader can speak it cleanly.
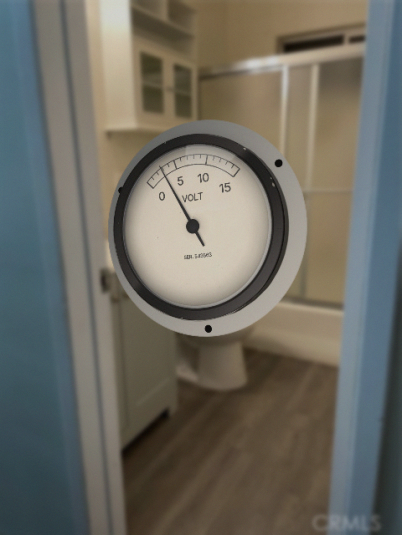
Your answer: **3** V
